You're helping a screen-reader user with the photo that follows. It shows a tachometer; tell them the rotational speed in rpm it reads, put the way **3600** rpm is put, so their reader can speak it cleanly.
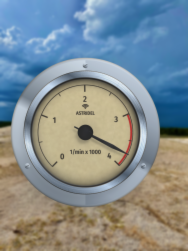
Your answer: **3750** rpm
